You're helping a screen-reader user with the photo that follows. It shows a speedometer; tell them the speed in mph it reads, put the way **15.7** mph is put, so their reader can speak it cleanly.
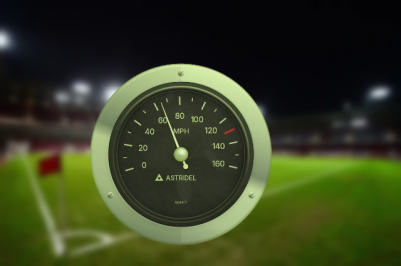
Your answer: **65** mph
